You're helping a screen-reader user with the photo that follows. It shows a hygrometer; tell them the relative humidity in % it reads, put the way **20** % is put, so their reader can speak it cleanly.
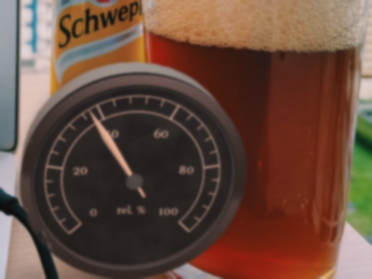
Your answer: **38** %
